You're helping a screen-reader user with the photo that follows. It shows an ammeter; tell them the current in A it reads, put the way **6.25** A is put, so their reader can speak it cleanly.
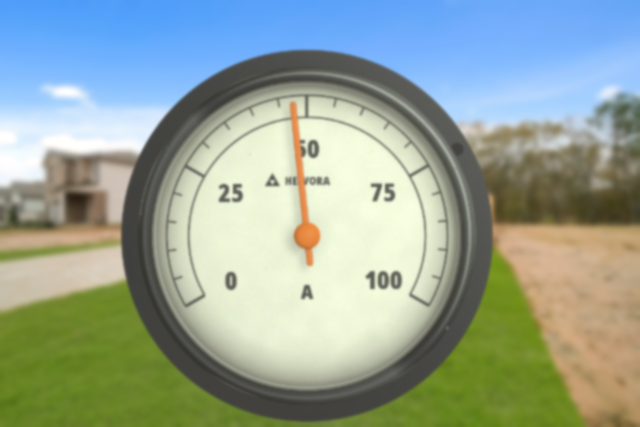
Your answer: **47.5** A
